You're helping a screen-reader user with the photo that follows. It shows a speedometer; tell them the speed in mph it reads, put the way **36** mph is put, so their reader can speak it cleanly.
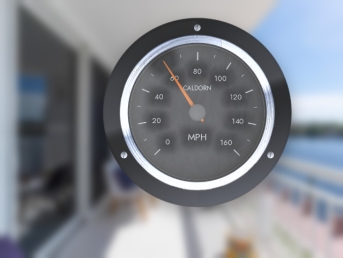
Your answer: **60** mph
